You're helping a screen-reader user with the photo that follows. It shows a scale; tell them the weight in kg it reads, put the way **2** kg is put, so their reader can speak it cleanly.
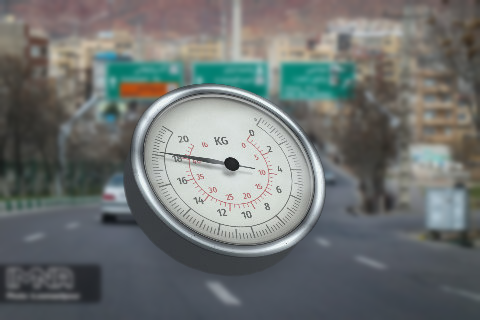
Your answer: **18** kg
